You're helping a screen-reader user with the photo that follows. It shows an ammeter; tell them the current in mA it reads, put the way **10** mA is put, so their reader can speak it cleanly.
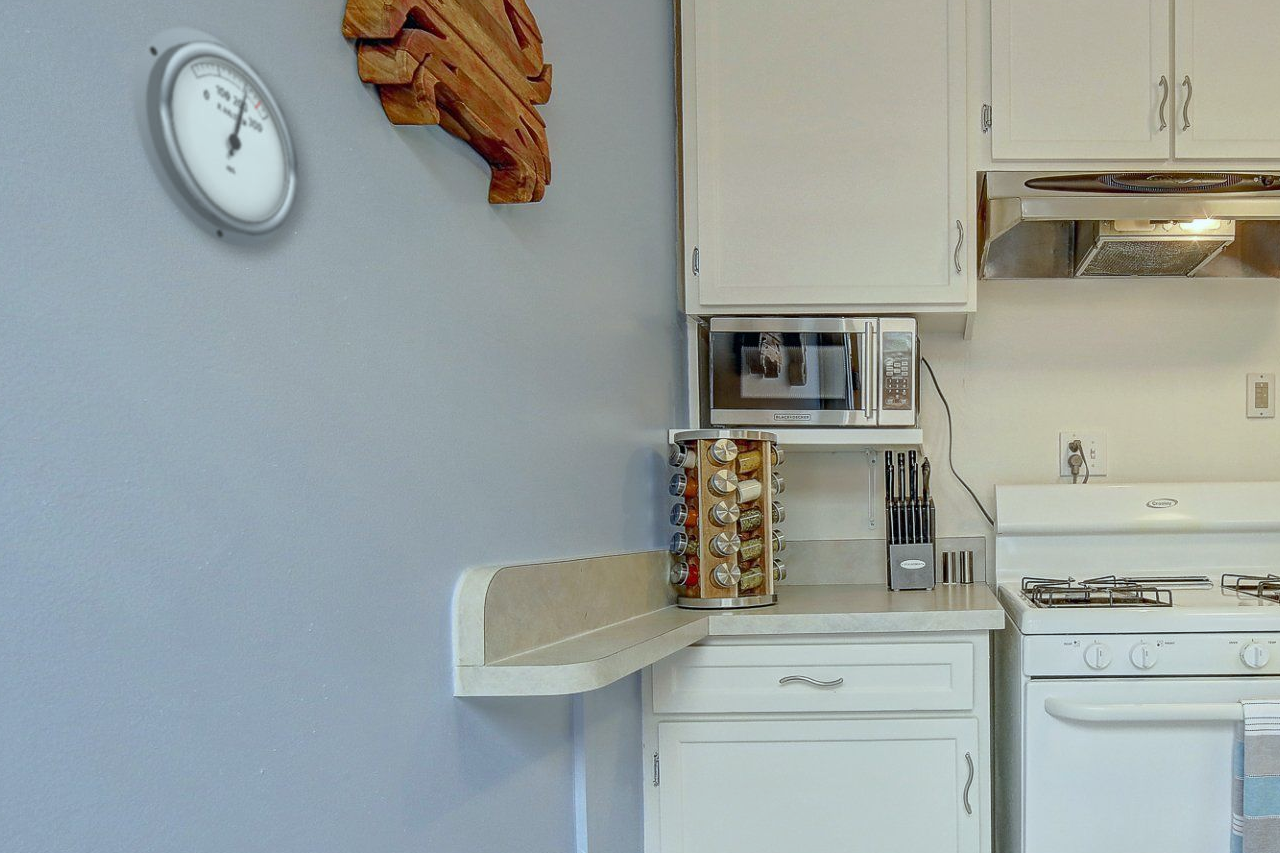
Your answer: **200** mA
